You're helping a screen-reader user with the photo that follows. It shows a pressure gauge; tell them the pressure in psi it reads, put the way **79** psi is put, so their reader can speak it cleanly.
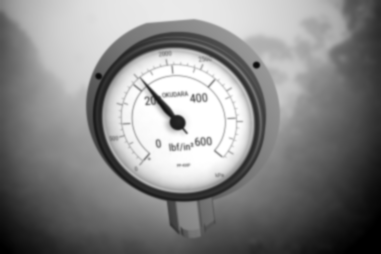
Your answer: **225** psi
